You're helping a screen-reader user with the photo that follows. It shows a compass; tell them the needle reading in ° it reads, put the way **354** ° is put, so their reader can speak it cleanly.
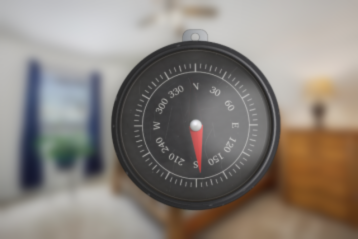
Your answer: **175** °
